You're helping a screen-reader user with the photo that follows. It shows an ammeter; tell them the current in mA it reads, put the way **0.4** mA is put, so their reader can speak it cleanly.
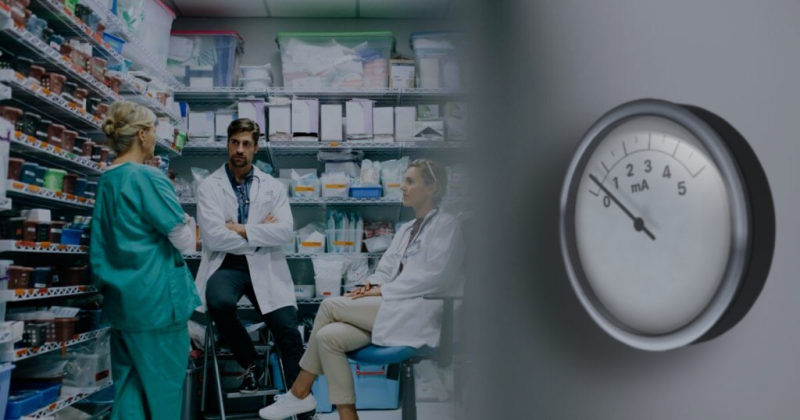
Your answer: **0.5** mA
